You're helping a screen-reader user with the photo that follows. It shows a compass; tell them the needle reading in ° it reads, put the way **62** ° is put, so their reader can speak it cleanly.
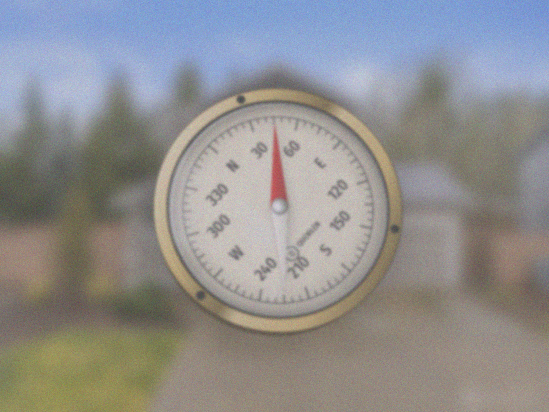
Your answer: **45** °
